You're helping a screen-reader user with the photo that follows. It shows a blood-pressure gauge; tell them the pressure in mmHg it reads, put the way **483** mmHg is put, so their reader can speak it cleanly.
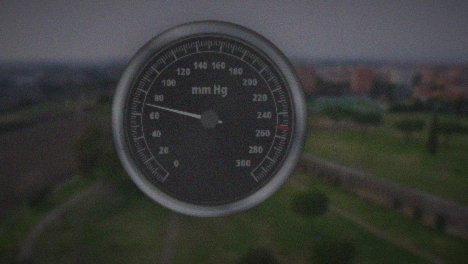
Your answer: **70** mmHg
